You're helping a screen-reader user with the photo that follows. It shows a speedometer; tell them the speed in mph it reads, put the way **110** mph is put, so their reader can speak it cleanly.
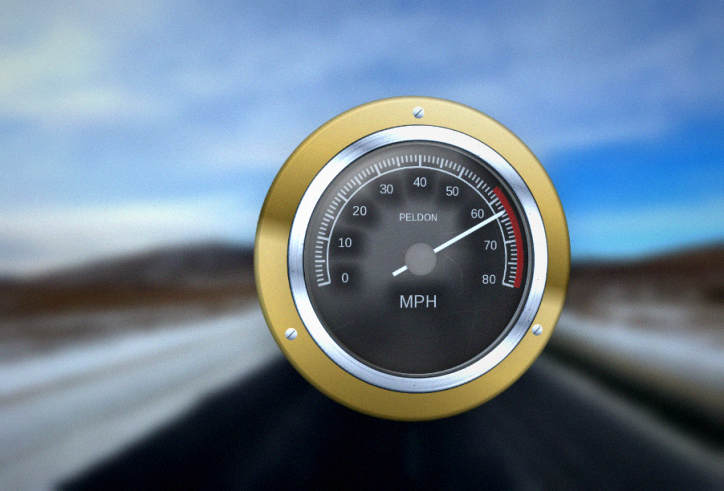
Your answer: **63** mph
